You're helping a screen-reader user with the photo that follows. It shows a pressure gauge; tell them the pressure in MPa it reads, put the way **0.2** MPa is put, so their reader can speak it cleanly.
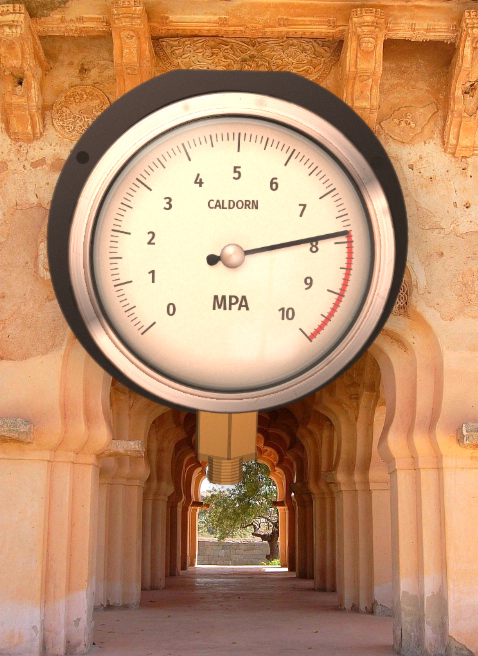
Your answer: **7.8** MPa
